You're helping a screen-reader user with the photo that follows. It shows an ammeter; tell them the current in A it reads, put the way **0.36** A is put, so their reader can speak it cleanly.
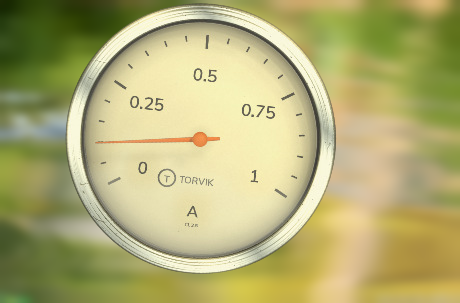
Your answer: **0.1** A
